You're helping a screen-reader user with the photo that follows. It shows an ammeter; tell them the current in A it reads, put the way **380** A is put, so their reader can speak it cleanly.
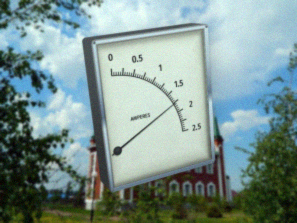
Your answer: **1.75** A
